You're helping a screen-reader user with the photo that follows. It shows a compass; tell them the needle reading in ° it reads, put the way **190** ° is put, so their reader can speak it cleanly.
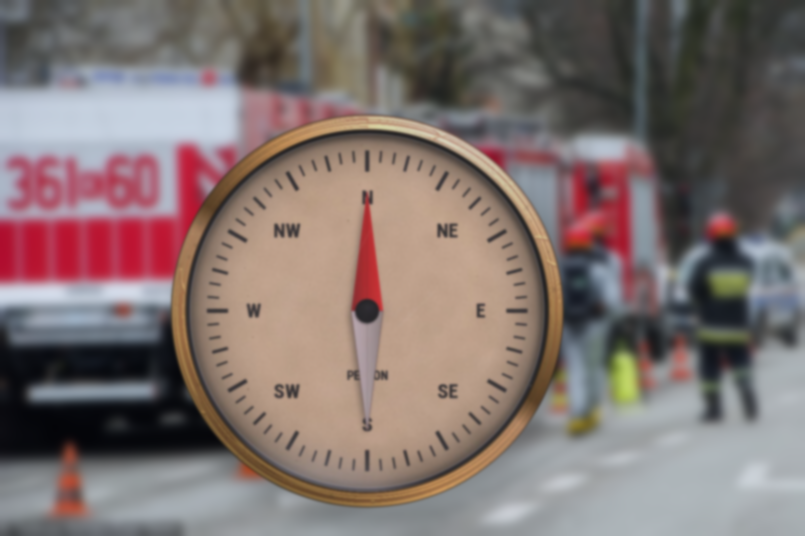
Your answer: **0** °
